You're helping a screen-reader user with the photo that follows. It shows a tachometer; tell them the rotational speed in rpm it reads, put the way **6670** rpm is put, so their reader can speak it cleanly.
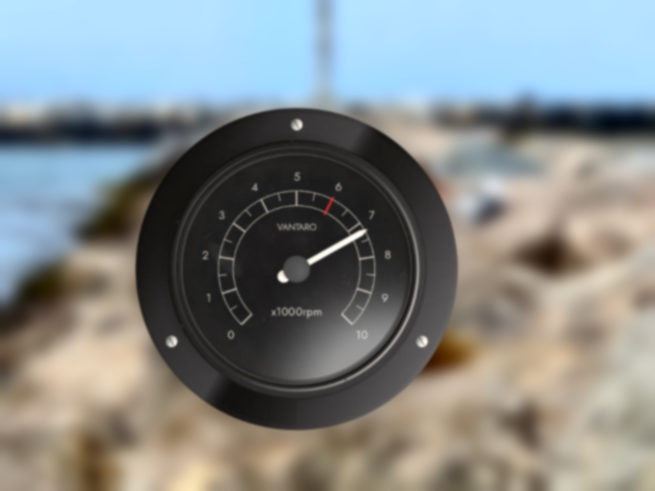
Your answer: **7250** rpm
